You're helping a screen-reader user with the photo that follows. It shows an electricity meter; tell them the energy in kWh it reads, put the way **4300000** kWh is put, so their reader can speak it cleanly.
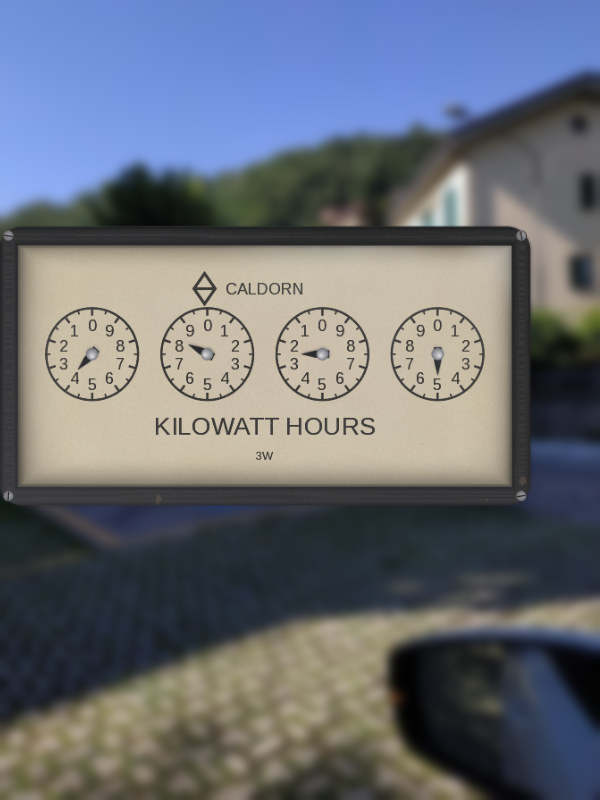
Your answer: **3825** kWh
